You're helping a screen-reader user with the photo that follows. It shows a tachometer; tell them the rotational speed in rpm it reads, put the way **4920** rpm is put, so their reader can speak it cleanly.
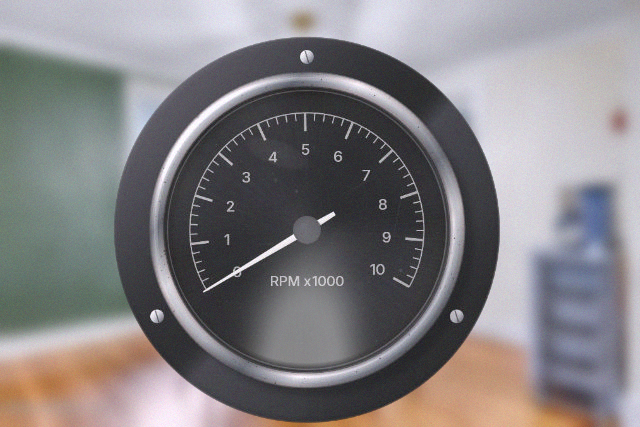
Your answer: **0** rpm
